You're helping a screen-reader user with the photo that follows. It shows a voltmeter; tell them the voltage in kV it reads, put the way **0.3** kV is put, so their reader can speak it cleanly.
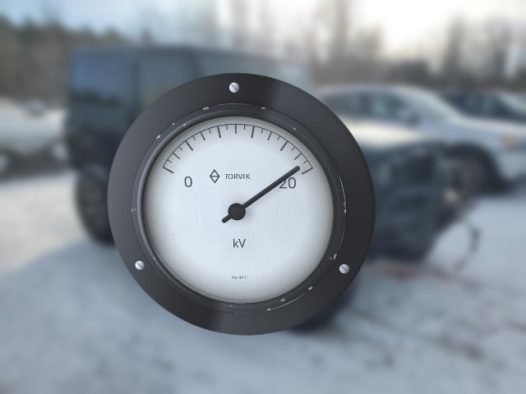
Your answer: **19** kV
